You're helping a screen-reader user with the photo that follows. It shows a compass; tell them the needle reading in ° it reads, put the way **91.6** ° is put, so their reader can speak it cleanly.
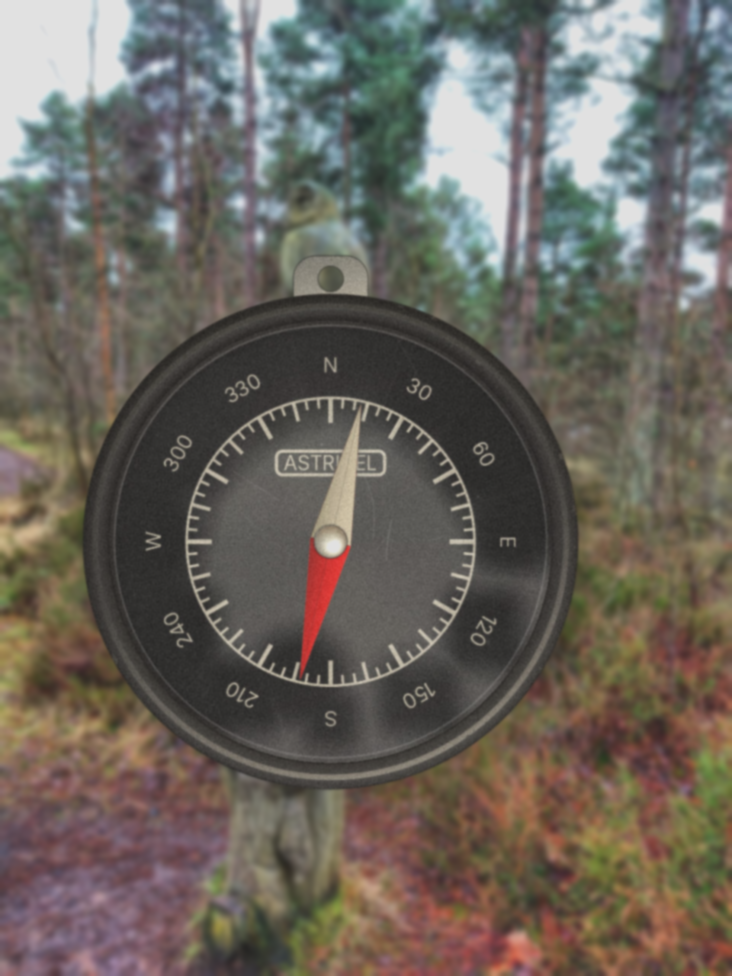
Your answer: **192.5** °
